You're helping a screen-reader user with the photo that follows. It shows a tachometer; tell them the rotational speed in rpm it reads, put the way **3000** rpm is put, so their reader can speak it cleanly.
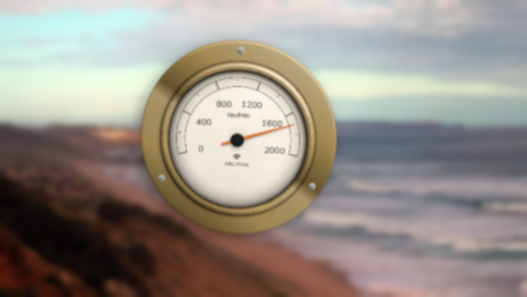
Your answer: **1700** rpm
